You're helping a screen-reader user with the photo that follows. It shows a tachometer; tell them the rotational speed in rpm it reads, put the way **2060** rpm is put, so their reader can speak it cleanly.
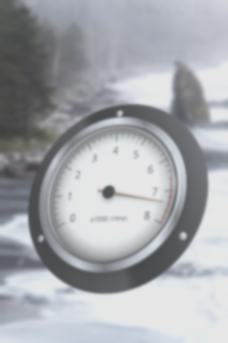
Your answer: **7400** rpm
